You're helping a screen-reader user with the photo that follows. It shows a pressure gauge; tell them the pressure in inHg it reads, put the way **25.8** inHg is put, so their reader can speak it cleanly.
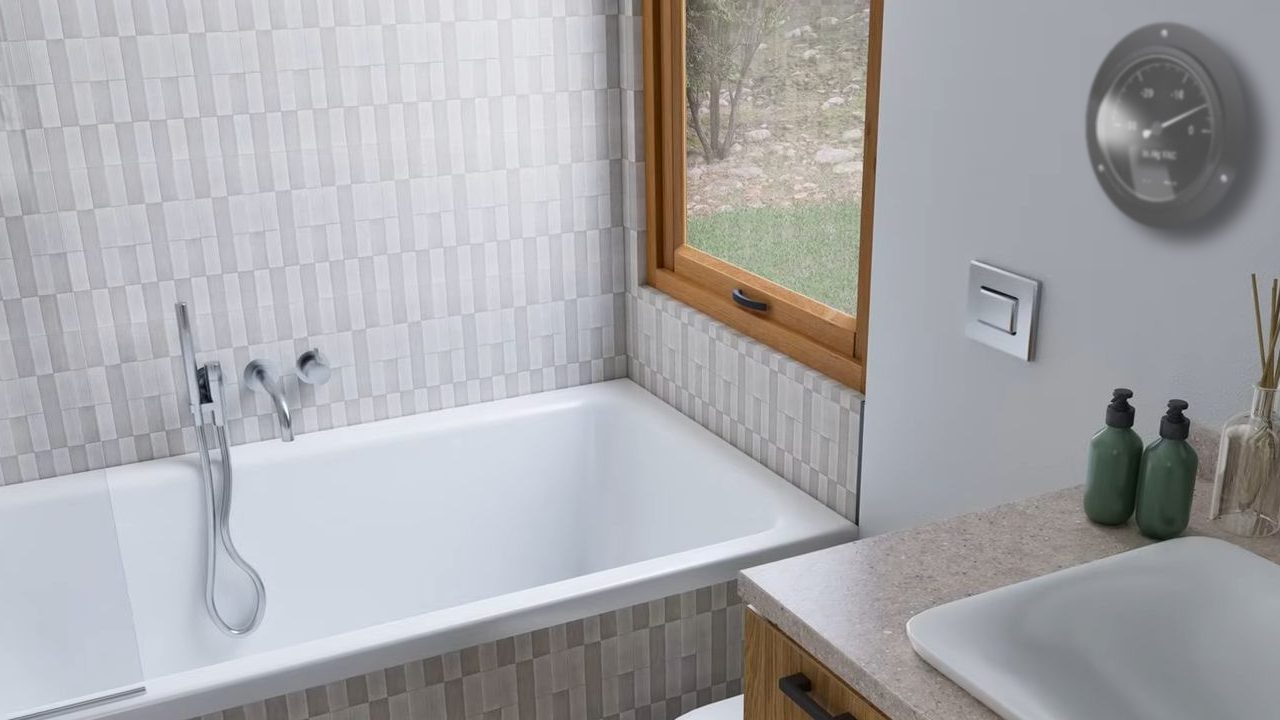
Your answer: **-4** inHg
